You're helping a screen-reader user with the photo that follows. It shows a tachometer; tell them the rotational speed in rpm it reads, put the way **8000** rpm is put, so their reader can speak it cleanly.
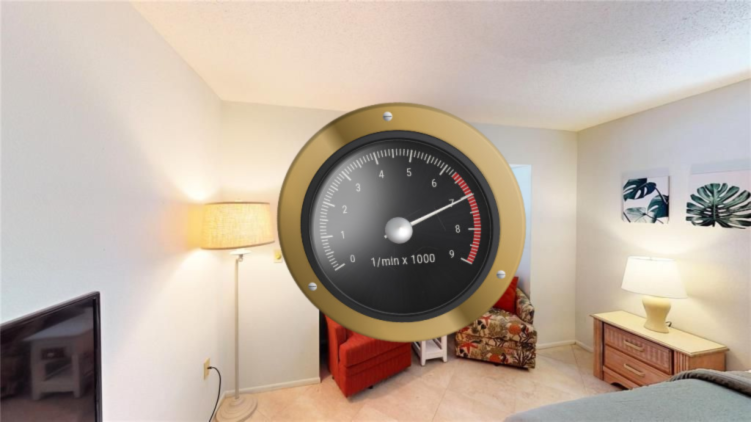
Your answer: **7000** rpm
